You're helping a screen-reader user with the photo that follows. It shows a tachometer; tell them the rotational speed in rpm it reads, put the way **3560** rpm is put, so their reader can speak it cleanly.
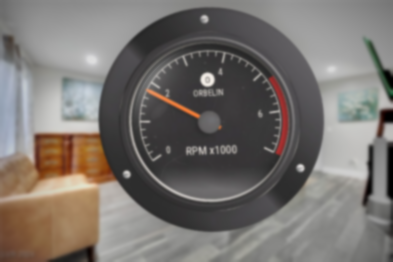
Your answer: **1800** rpm
